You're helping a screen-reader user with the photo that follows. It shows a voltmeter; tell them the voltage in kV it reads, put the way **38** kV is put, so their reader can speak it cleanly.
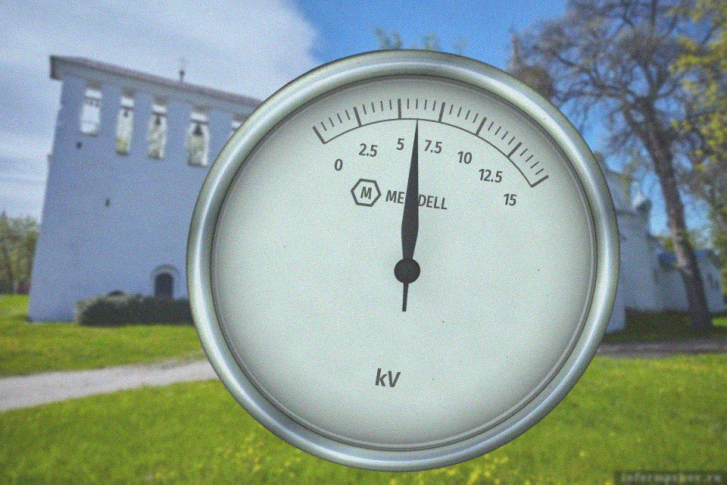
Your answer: **6** kV
